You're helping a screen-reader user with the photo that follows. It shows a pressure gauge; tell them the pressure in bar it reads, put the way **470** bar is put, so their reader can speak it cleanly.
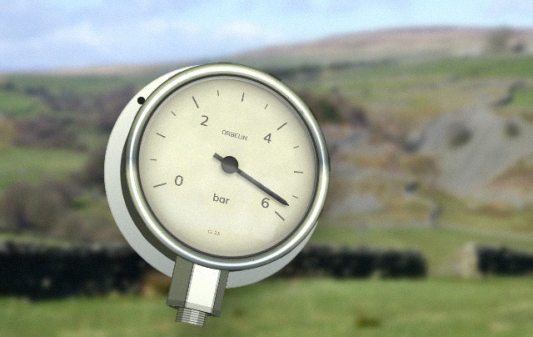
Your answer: **5.75** bar
